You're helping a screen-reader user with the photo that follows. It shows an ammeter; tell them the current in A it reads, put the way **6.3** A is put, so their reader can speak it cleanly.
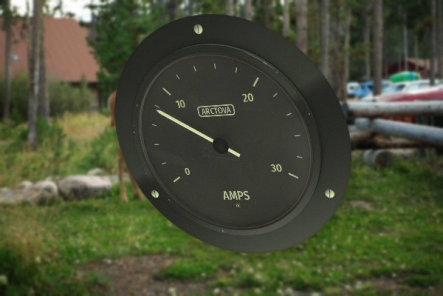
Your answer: **8** A
